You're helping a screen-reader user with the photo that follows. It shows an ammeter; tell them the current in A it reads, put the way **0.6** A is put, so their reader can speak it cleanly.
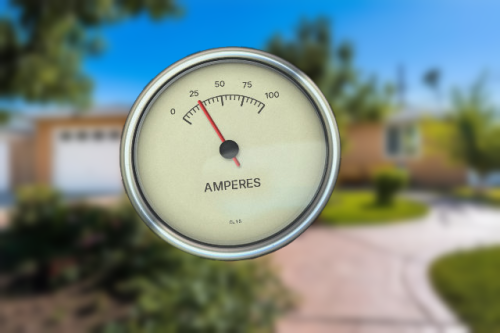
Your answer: **25** A
